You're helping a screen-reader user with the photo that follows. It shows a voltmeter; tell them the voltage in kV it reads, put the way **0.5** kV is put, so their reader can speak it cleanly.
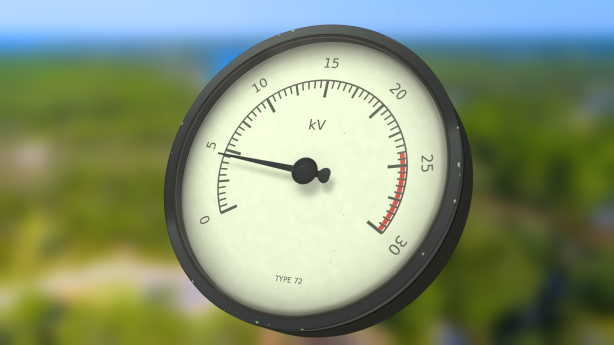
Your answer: **4.5** kV
